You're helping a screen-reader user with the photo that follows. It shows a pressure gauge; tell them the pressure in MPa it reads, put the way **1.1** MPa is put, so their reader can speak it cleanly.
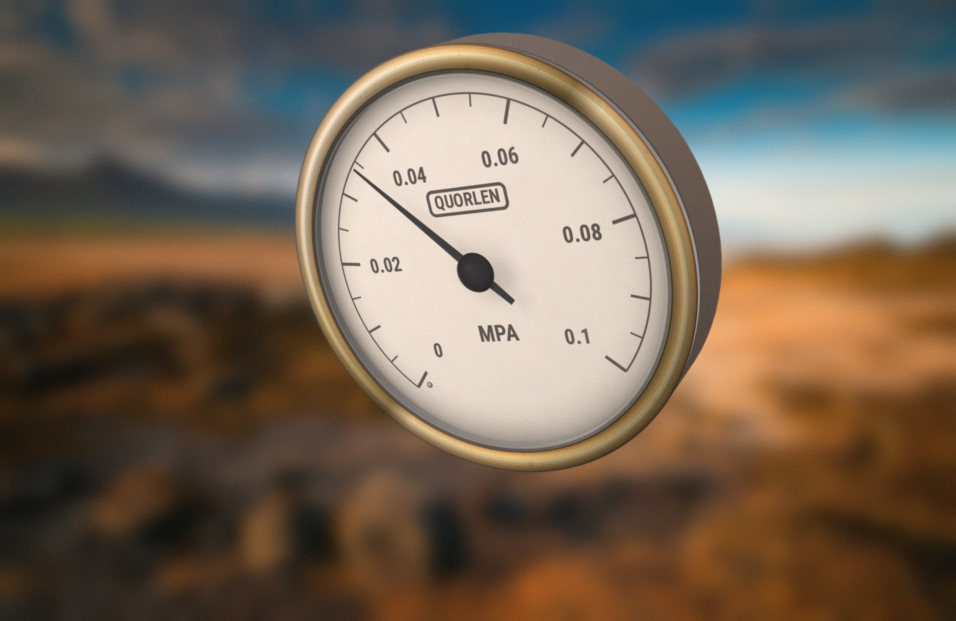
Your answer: **0.035** MPa
